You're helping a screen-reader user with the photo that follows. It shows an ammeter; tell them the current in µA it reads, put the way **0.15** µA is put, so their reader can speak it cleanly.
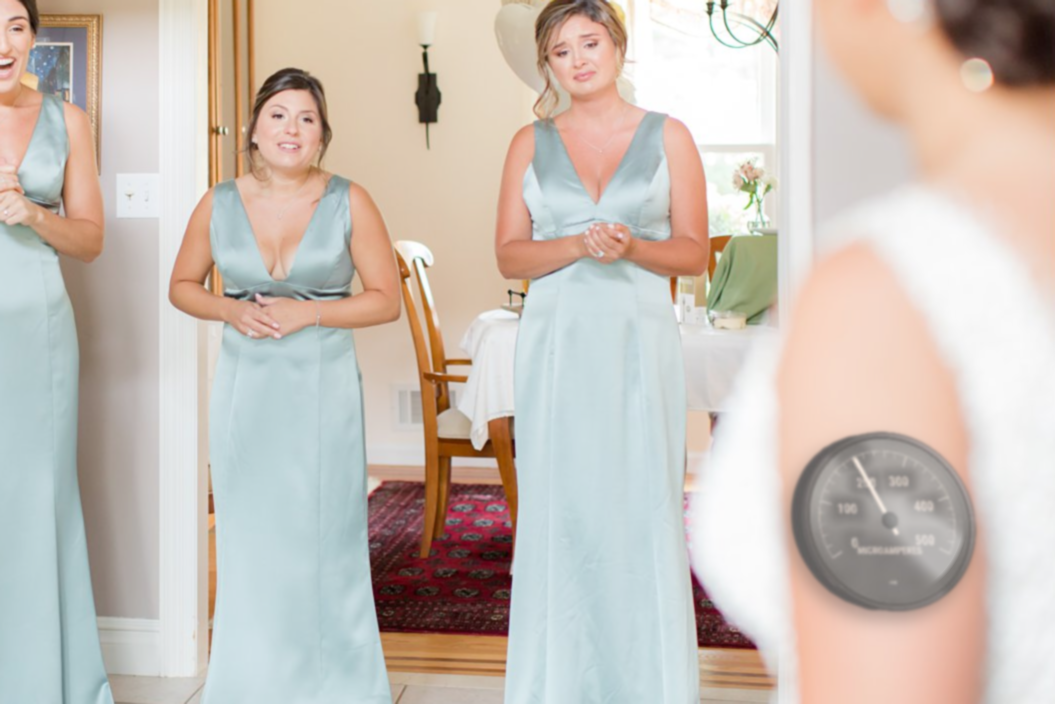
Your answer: **200** µA
